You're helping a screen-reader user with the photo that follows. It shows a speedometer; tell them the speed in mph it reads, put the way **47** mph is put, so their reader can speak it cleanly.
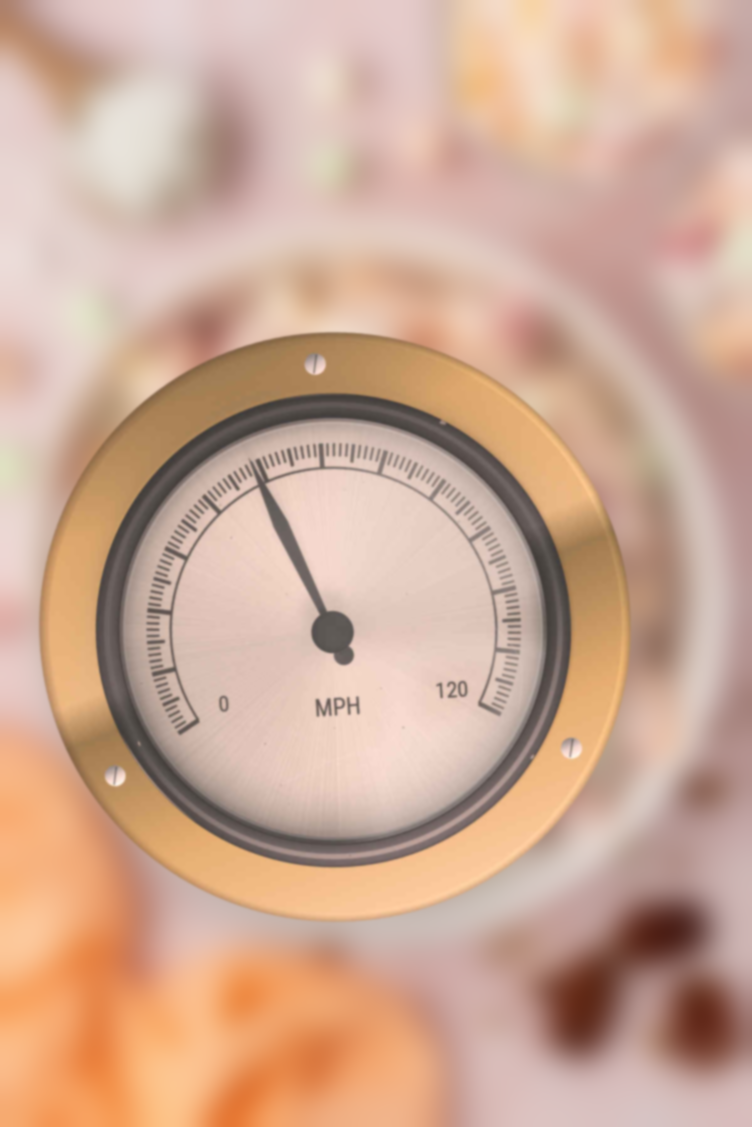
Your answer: **49** mph
